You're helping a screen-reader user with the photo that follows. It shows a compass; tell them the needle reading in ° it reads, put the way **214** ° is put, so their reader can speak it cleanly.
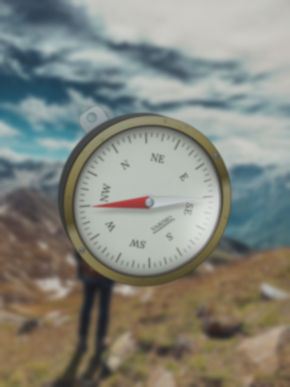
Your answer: **300** °
